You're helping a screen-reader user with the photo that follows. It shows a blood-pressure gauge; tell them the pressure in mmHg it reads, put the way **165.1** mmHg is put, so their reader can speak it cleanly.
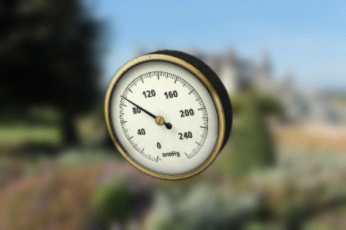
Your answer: **90** mmHg
